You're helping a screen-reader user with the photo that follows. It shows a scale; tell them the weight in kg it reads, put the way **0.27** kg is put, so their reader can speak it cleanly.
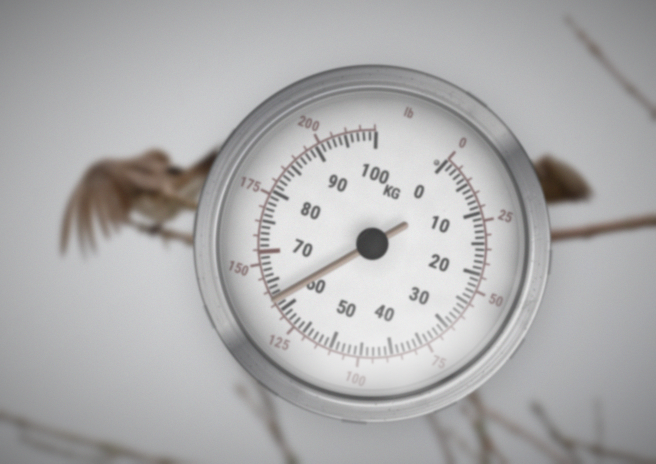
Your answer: **62** kg
